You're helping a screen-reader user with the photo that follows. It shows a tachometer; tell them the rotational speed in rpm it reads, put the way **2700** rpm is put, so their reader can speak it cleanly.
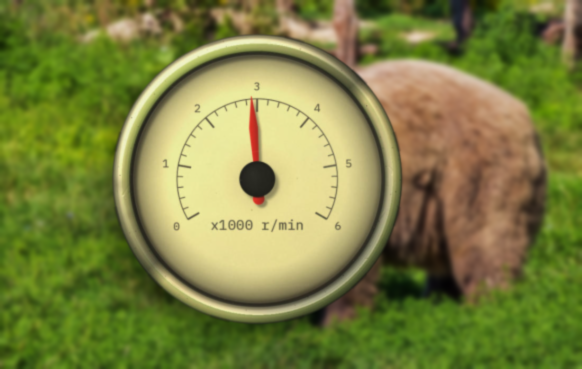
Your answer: **2900** rpm
